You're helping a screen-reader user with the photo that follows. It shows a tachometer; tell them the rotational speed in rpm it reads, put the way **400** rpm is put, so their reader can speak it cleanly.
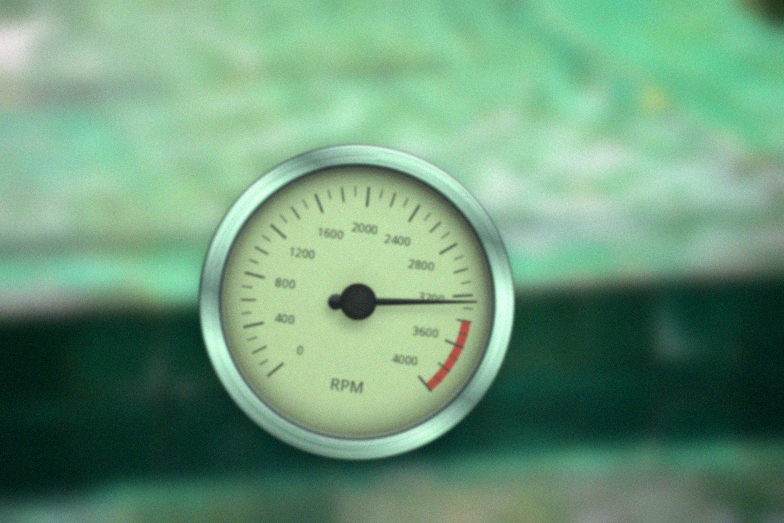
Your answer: **3250** rpm
